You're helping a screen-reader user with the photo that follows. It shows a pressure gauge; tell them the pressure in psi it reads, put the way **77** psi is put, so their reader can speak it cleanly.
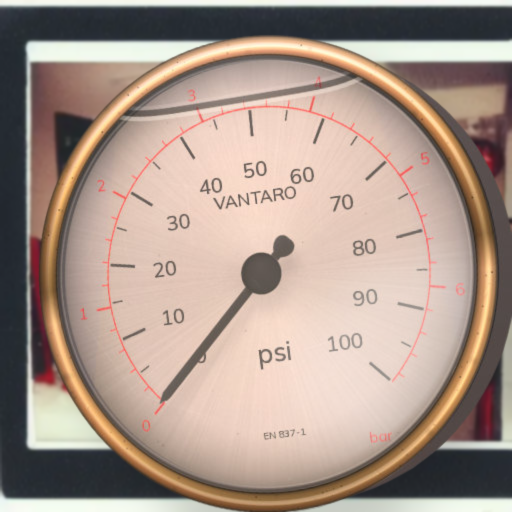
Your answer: **0** psi
